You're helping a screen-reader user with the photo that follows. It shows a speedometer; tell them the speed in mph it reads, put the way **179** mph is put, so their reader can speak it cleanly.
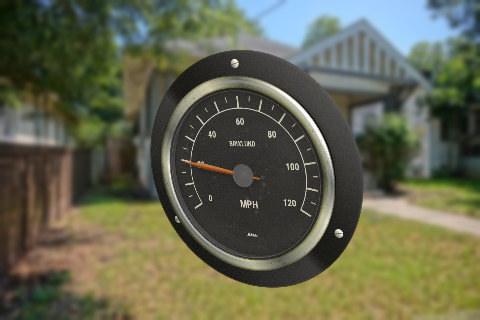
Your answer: **20** mph
